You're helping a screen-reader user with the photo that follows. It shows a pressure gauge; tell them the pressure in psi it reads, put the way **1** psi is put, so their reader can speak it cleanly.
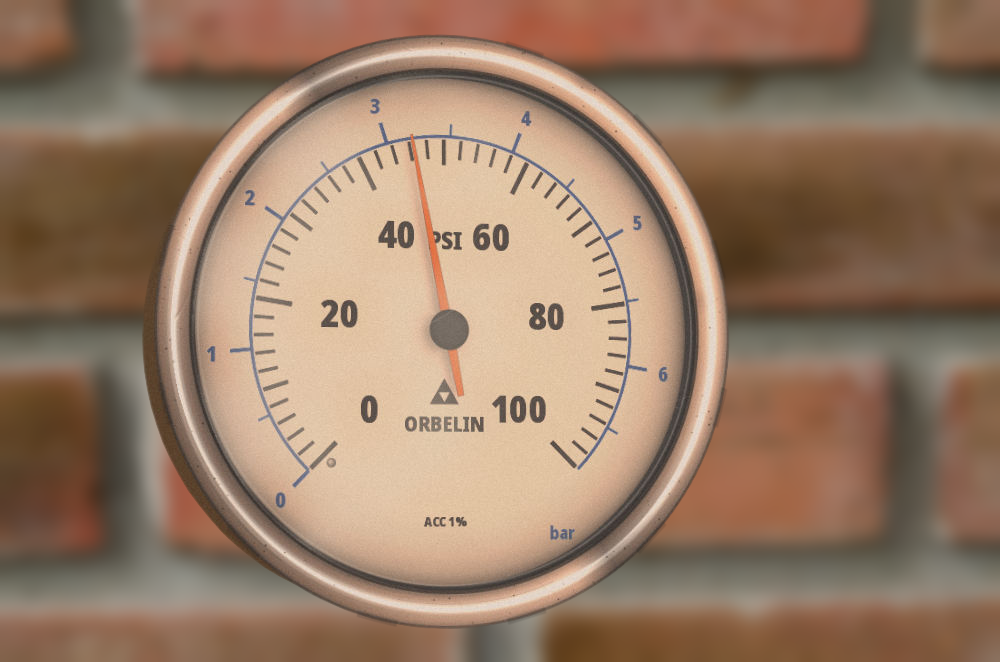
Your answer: **46** psi
